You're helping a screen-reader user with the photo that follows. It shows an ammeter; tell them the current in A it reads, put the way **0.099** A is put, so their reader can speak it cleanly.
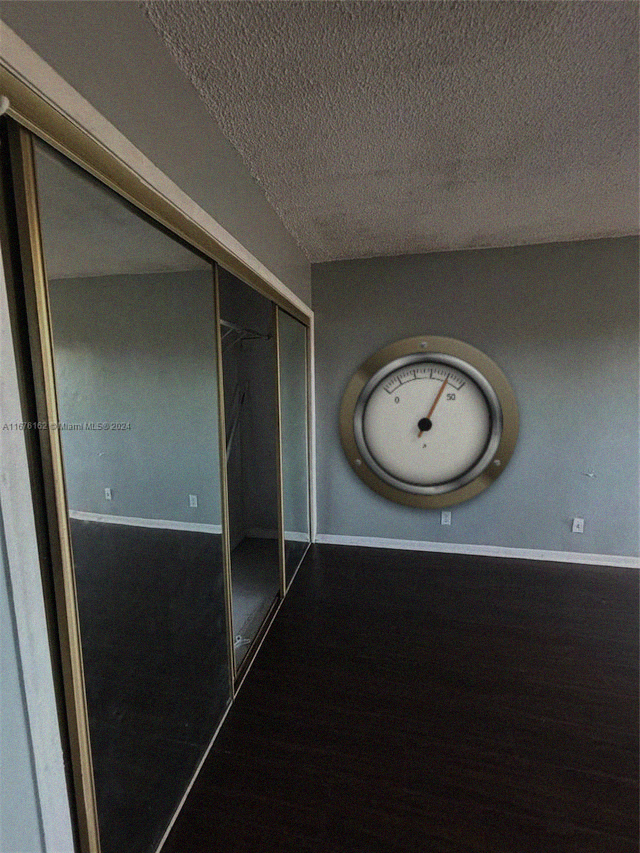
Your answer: **40** A
